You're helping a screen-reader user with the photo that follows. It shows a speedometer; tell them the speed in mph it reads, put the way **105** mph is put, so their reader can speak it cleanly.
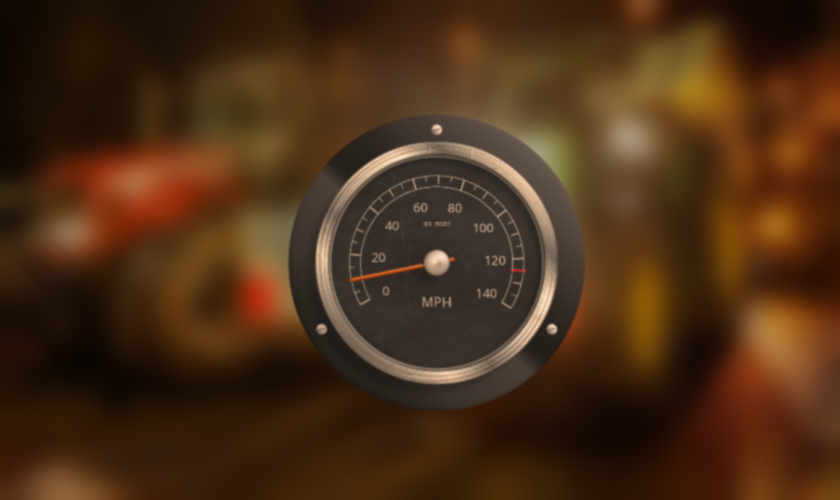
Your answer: **10** mph
